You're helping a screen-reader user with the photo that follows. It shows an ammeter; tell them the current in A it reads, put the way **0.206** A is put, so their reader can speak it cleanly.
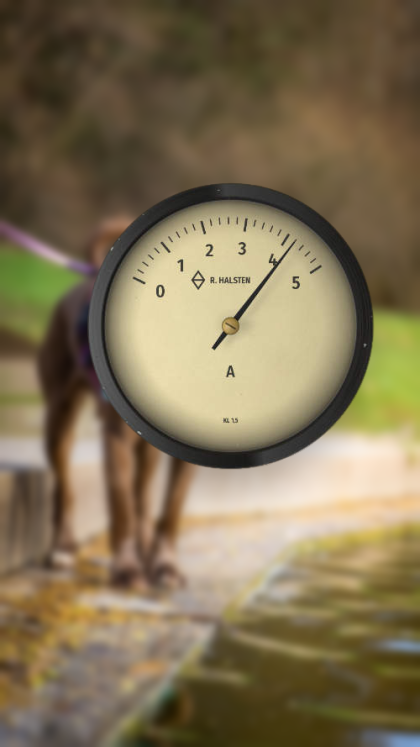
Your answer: **4.2** A
